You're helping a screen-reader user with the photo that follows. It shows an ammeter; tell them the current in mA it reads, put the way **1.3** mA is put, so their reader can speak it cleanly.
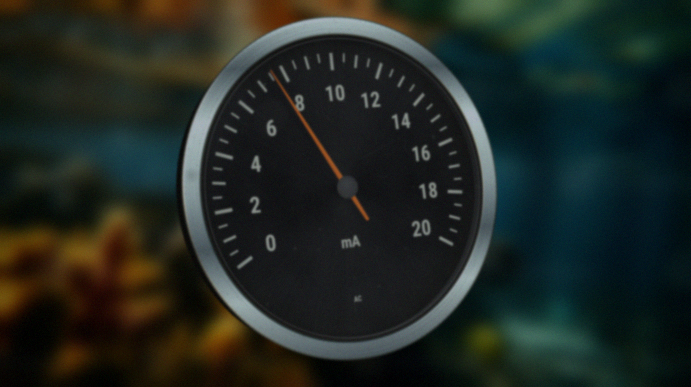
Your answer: **7.5** mA
